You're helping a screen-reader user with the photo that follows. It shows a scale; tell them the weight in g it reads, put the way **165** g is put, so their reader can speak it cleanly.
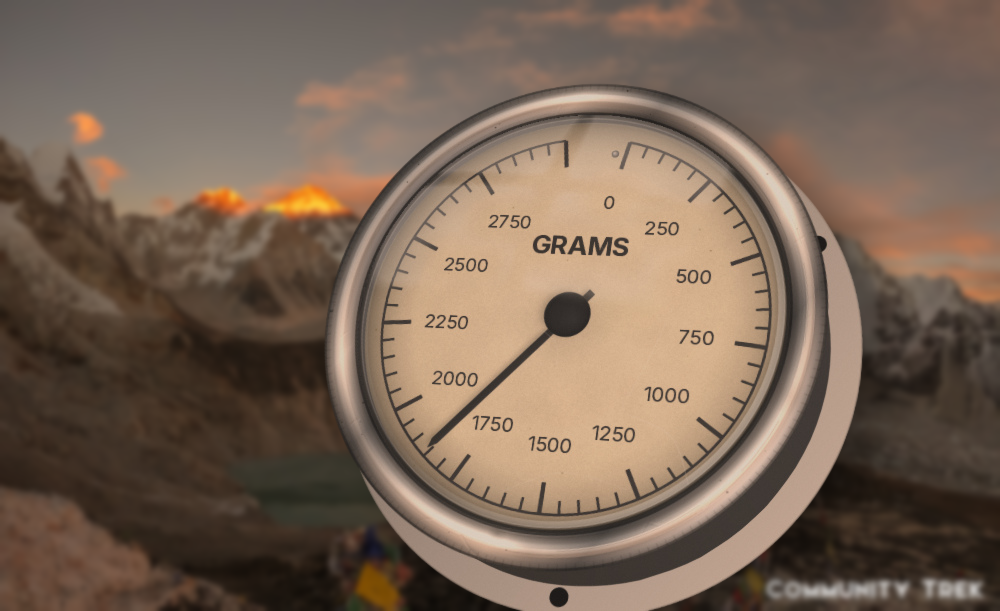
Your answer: **1850** g
